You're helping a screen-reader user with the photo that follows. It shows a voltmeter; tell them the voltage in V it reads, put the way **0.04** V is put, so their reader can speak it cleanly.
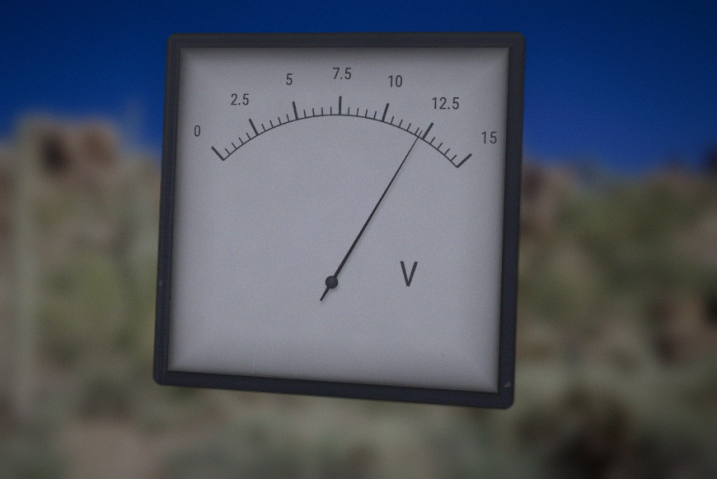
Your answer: **12.25** V
